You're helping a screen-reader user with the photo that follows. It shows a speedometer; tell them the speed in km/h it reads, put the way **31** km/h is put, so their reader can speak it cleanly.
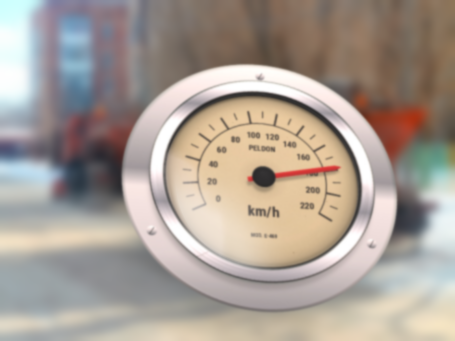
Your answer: **180** km/h
